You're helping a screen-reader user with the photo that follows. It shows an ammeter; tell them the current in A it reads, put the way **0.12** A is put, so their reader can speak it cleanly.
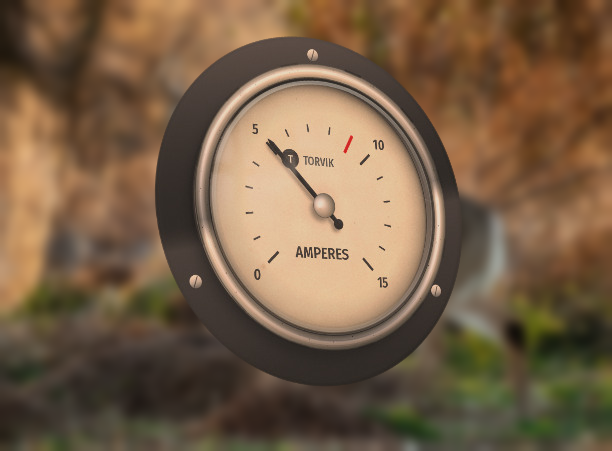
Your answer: **5** A
